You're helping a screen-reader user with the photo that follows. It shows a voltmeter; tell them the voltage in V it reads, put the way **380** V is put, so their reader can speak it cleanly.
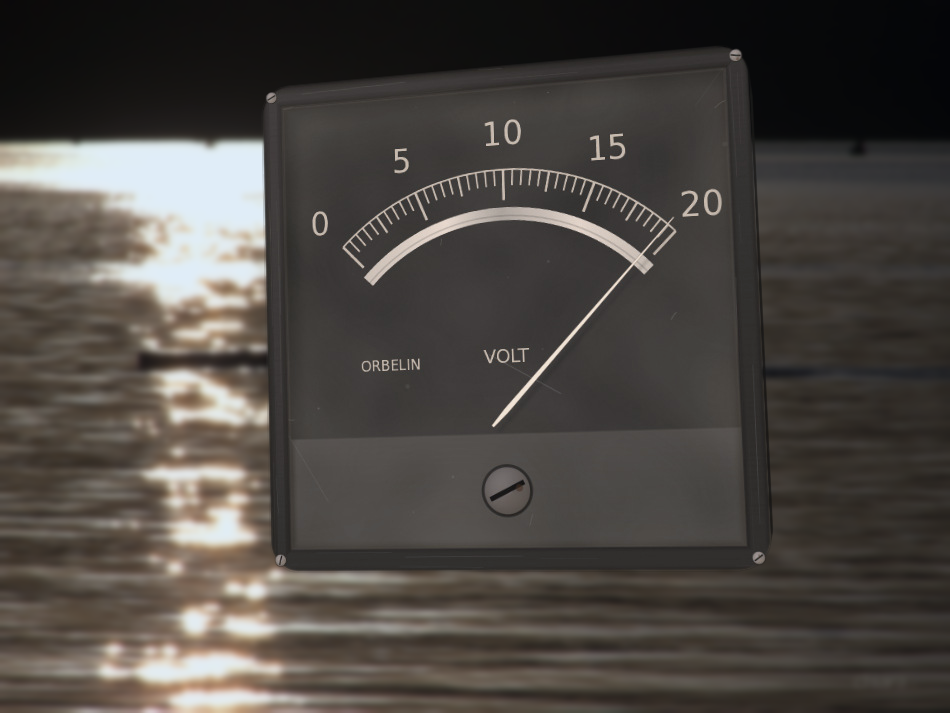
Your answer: **19.5** V
